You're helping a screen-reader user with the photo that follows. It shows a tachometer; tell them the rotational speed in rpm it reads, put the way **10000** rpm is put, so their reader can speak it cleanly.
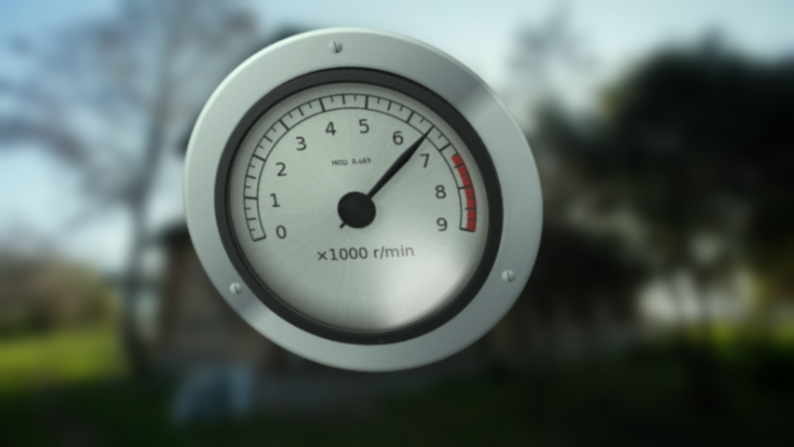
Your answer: **6500** rpm
